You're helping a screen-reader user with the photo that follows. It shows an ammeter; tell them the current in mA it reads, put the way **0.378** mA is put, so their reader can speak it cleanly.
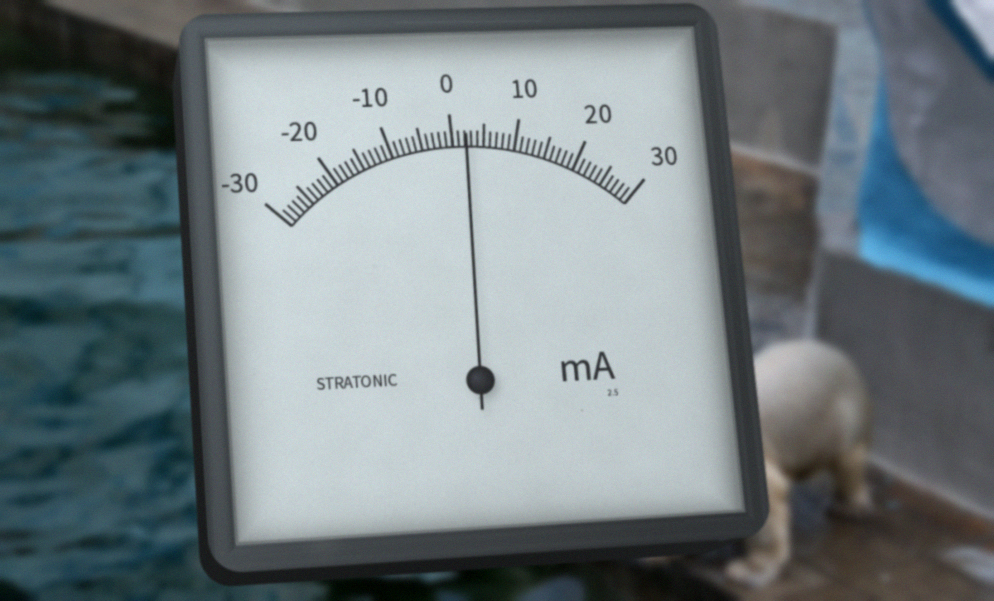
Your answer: **2** mA
